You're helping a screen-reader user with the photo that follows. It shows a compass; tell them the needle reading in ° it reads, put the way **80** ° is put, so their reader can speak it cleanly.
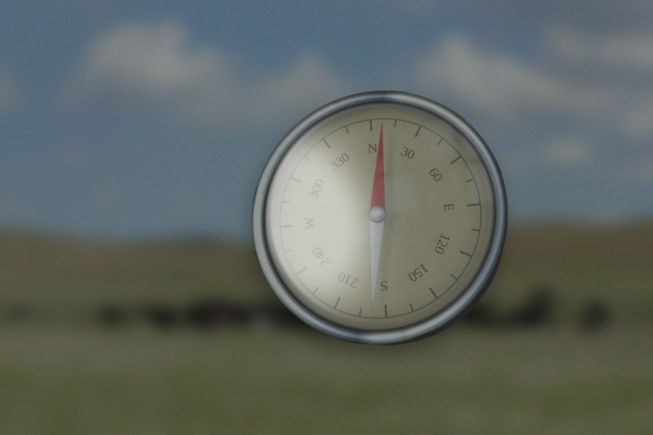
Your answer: **7.5** °
